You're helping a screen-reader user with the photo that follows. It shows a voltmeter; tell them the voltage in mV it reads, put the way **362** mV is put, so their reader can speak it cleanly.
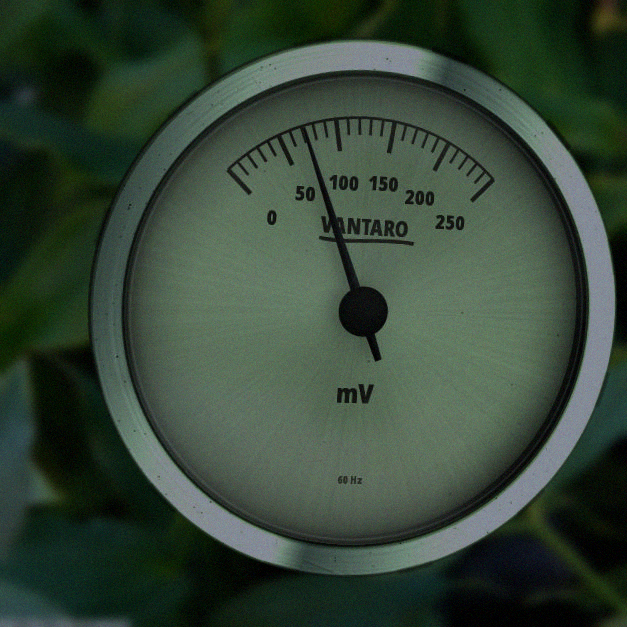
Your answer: **70** mV
